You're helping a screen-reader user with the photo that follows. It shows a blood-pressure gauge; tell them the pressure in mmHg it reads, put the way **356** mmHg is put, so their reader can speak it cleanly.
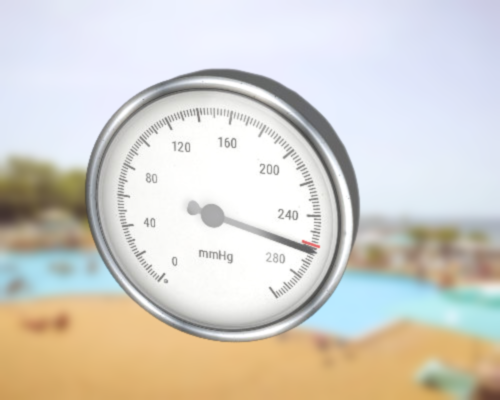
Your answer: **260** mmHg
